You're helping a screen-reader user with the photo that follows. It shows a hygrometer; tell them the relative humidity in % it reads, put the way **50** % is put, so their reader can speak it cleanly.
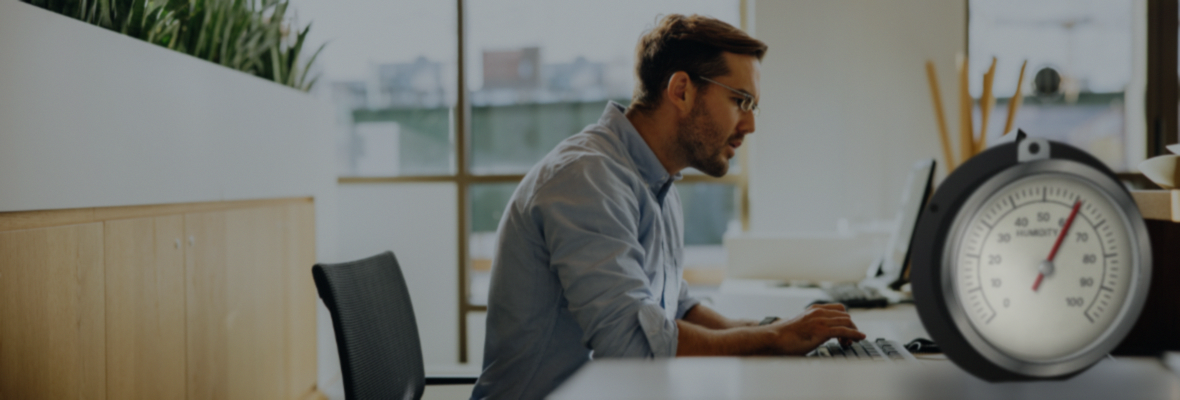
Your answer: **60** %
